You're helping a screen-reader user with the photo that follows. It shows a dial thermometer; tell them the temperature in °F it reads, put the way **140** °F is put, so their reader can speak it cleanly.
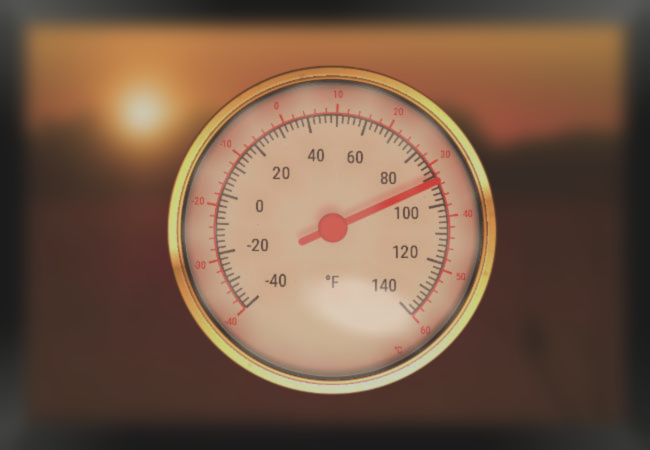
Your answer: **92** °F
